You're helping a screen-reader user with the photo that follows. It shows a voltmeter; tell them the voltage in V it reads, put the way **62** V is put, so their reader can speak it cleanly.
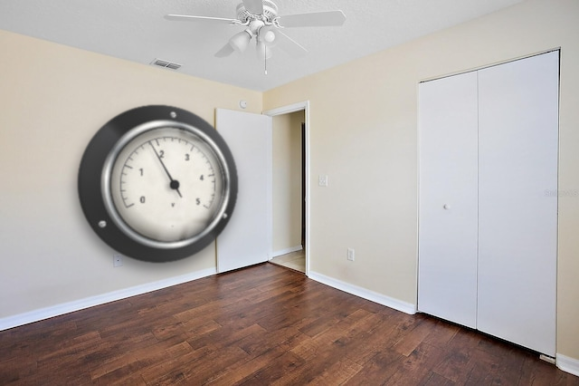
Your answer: **1.8** V
